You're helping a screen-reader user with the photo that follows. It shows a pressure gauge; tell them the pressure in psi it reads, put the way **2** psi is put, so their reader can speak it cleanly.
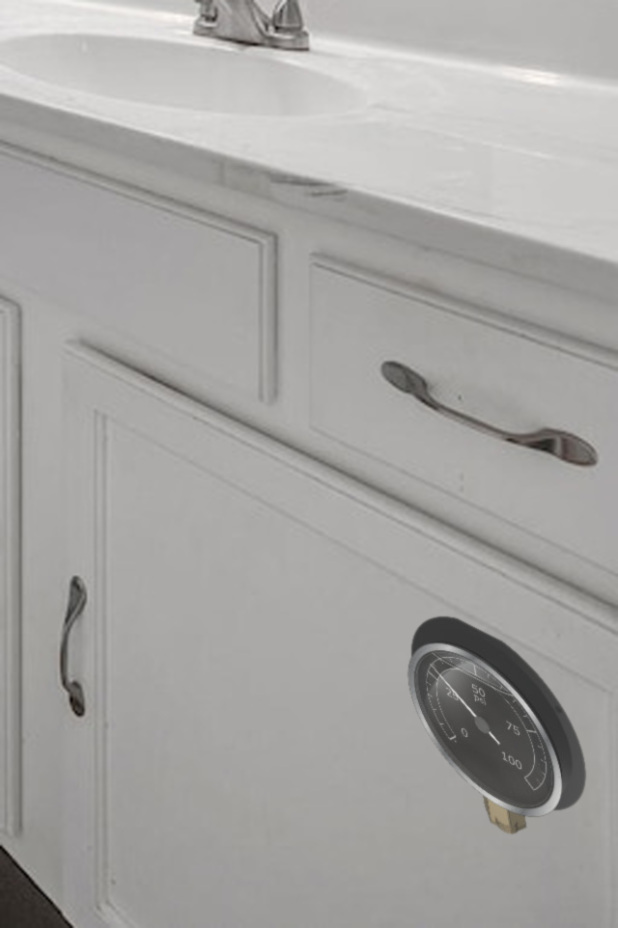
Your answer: **30** psi
